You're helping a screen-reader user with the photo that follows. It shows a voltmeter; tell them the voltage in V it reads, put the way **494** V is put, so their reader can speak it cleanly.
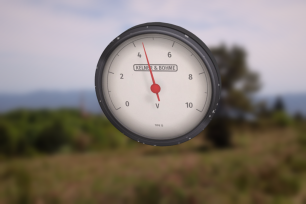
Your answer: **4.5** V
